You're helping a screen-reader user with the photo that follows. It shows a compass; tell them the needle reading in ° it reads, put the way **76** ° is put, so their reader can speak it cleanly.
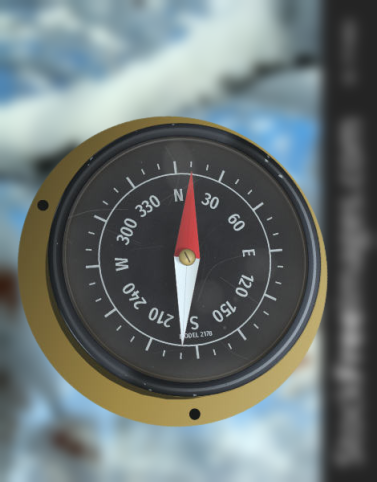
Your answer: **10** °
